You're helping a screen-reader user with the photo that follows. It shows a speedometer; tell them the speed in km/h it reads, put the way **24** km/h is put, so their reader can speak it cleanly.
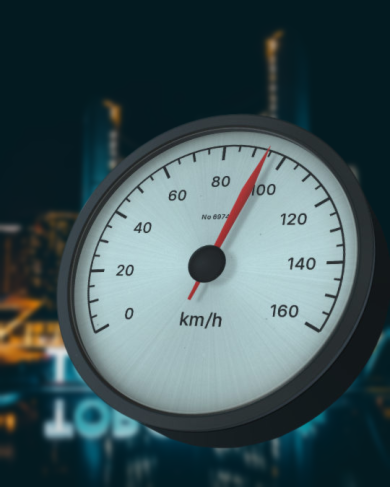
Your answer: **95** km/h
